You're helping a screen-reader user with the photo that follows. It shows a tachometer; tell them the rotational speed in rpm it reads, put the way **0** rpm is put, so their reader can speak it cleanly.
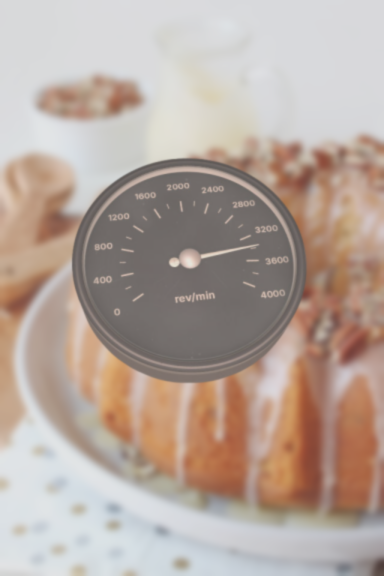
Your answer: **3400** rpm
